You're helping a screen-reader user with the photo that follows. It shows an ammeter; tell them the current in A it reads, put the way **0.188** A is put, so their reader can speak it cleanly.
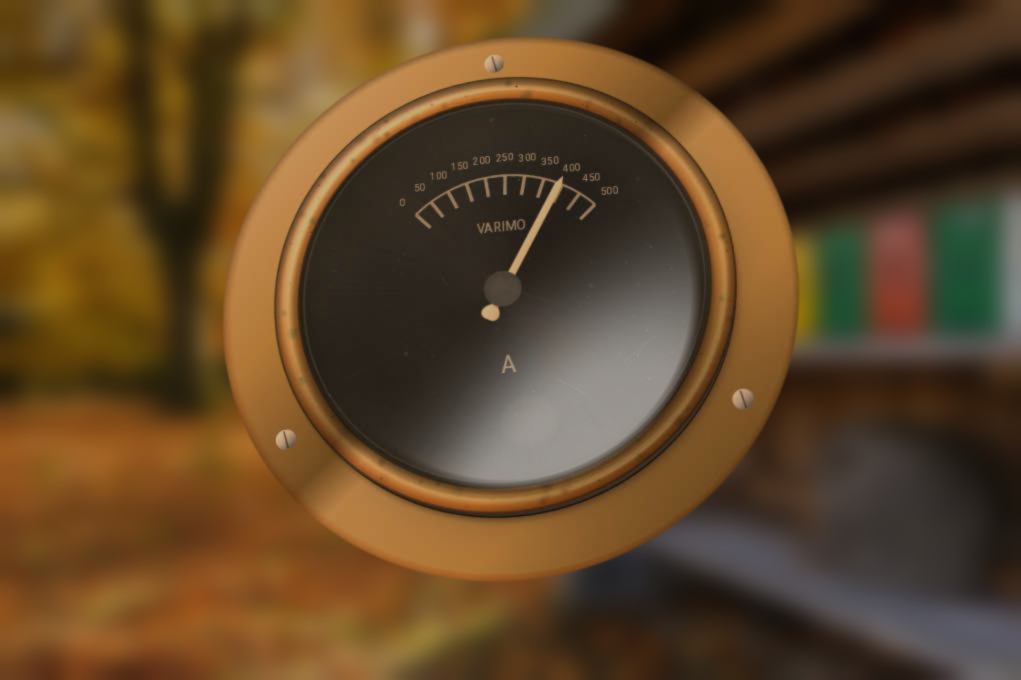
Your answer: **400** A
